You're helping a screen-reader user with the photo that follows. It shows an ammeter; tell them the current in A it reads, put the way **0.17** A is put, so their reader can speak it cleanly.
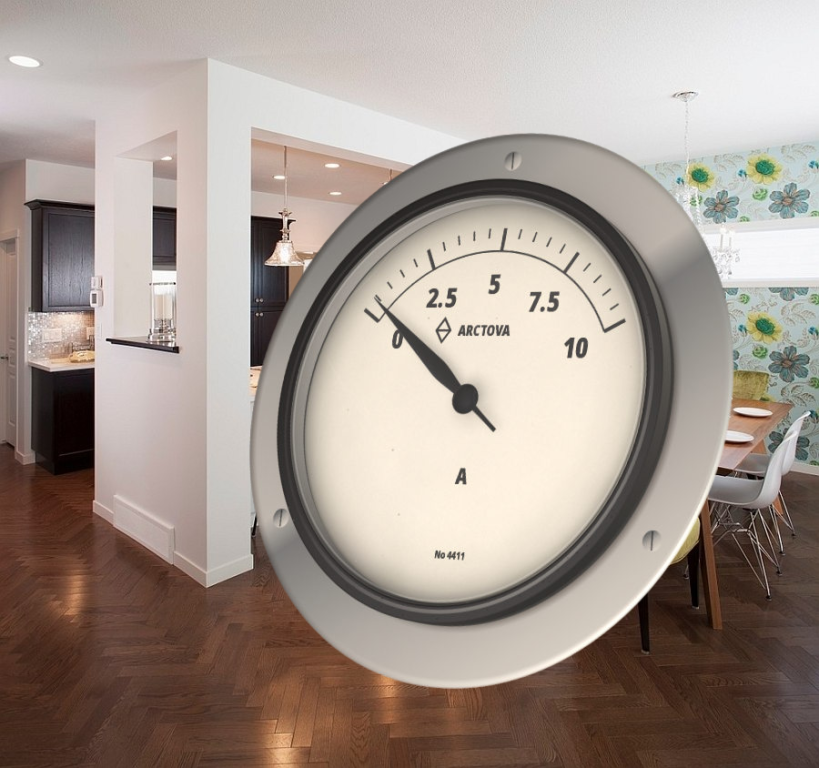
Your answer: **0.5** A
